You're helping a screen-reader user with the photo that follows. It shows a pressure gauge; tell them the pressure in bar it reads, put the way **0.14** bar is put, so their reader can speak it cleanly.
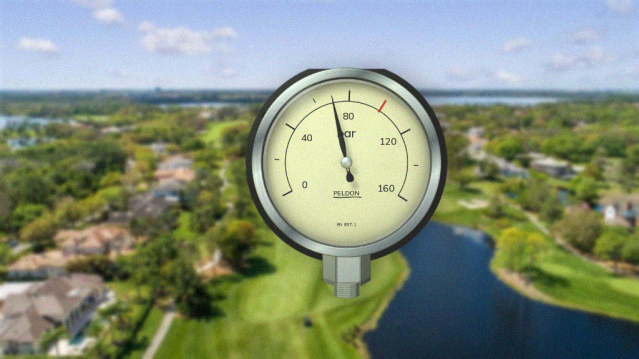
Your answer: **70** bar
